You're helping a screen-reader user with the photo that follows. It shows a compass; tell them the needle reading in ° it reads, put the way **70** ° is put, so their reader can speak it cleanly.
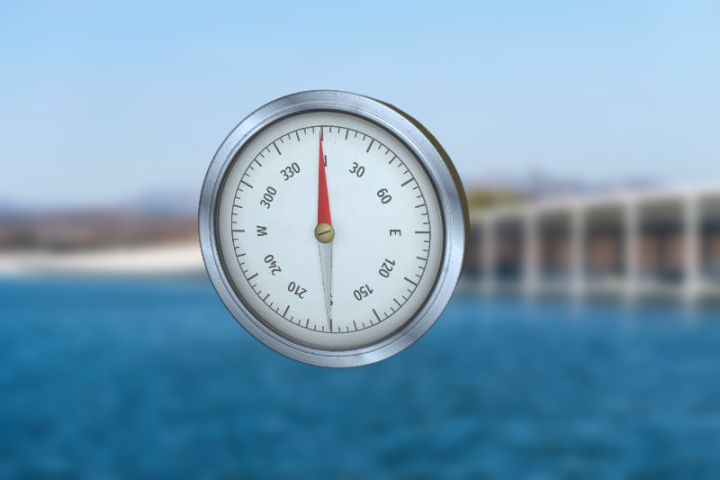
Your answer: **0** °
